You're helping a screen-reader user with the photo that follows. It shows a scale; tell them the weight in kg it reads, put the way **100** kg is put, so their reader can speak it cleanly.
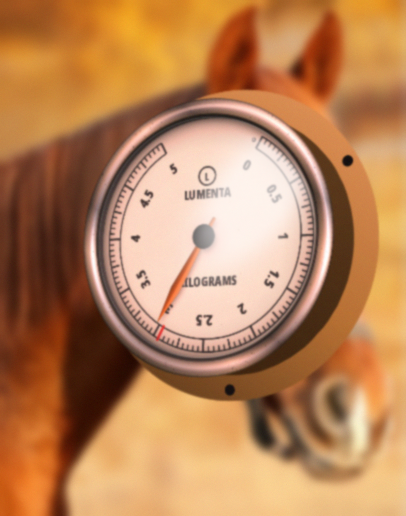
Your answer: **3** kg
